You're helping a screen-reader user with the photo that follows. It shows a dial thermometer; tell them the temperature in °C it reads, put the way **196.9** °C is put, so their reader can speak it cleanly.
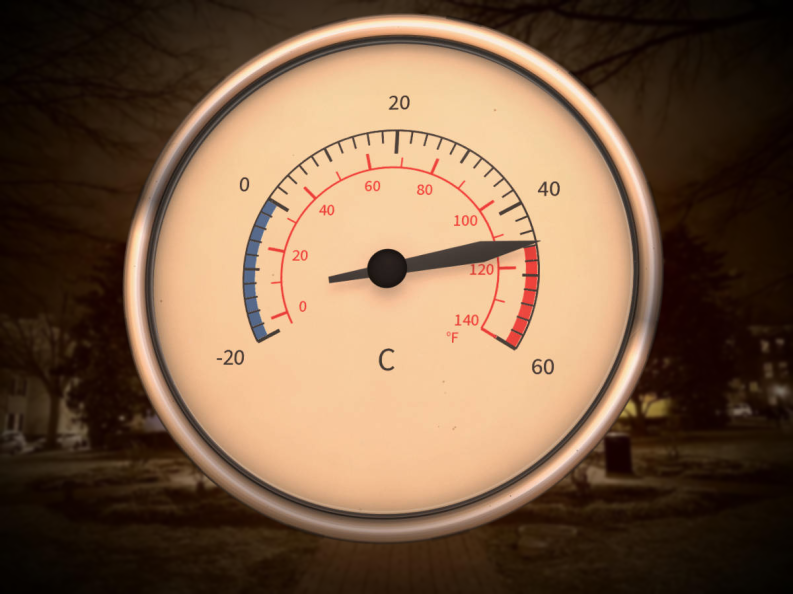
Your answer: **46** °C
